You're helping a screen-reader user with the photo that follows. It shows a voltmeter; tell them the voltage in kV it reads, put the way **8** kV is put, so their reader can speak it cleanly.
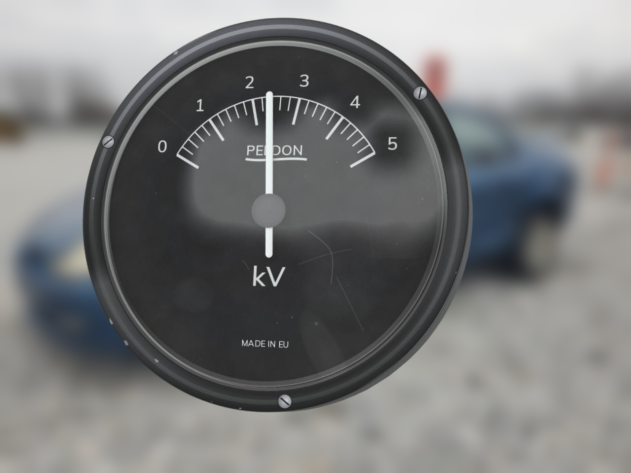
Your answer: **2.4** kV
